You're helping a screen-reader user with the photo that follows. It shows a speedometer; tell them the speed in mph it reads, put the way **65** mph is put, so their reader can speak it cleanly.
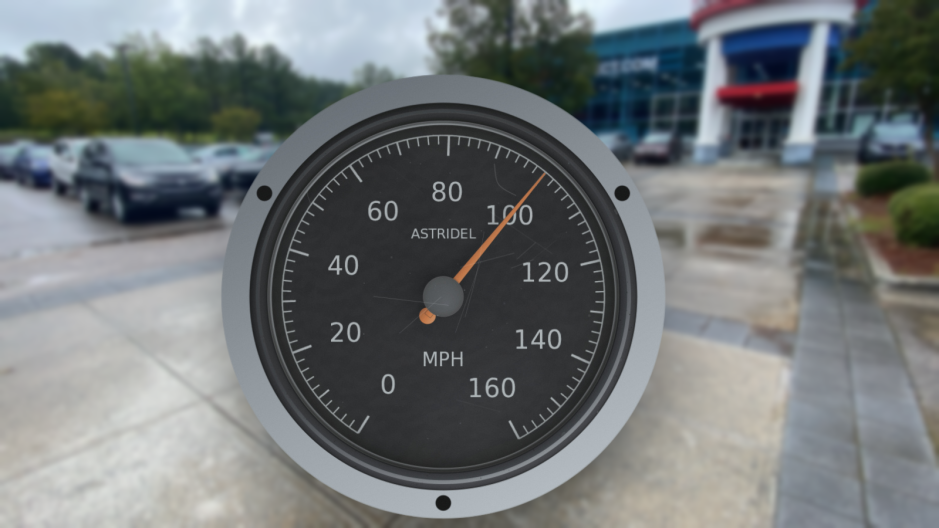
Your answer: **100** mph
